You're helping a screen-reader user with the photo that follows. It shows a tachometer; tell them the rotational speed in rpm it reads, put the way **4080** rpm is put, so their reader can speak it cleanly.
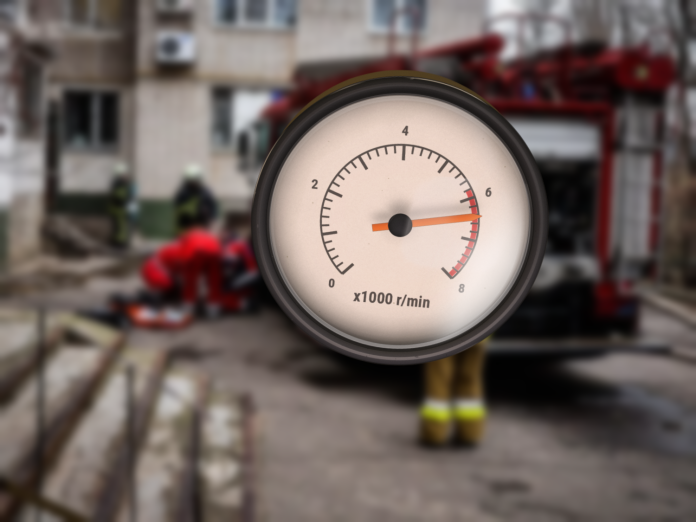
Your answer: **6400** rpm
